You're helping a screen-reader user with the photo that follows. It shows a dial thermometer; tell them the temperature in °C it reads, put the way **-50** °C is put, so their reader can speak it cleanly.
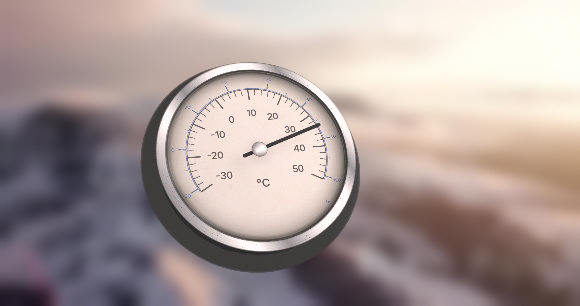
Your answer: **34** °C
